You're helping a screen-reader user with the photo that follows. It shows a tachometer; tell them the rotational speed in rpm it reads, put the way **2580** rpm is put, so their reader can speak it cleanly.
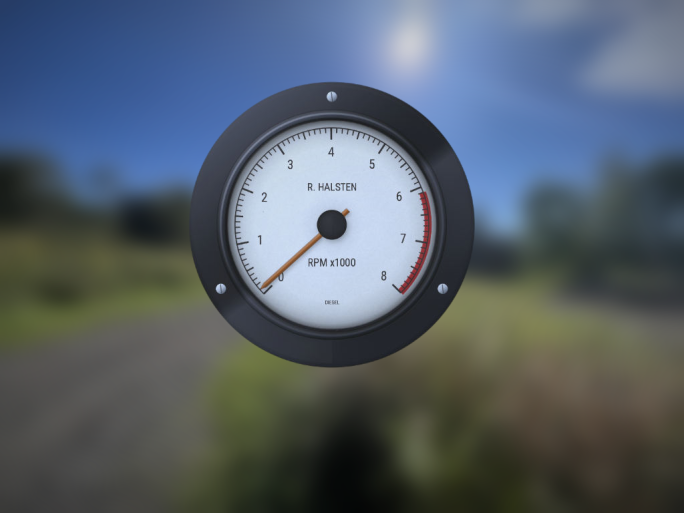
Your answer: **100** rpm
